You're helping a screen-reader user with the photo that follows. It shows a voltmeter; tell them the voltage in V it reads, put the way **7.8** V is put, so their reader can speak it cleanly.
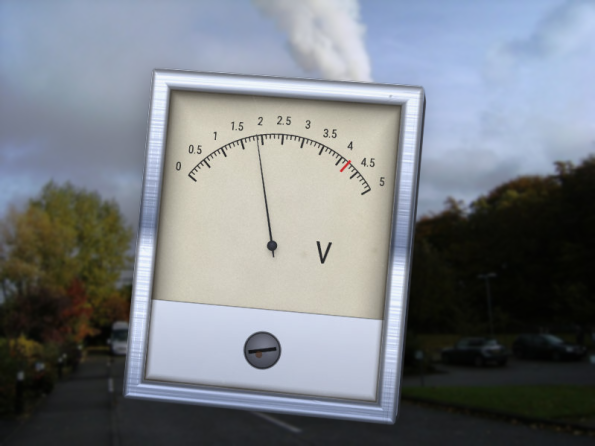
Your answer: **1.9** V
